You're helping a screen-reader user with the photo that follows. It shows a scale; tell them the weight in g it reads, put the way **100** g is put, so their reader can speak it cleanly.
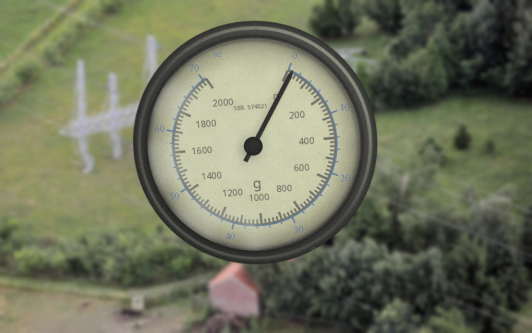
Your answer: **20** g
